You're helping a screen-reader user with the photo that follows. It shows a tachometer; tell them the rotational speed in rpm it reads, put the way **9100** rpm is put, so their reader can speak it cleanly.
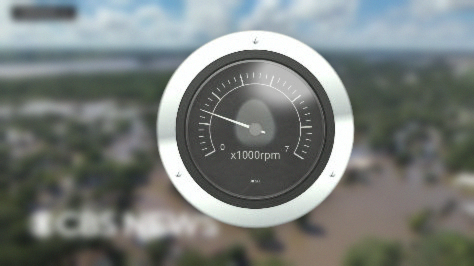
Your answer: **1400** rpm
